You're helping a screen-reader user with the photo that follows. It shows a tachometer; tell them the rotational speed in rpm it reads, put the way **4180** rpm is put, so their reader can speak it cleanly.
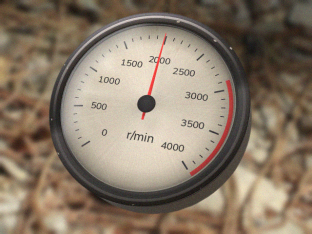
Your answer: **2000** rpm
